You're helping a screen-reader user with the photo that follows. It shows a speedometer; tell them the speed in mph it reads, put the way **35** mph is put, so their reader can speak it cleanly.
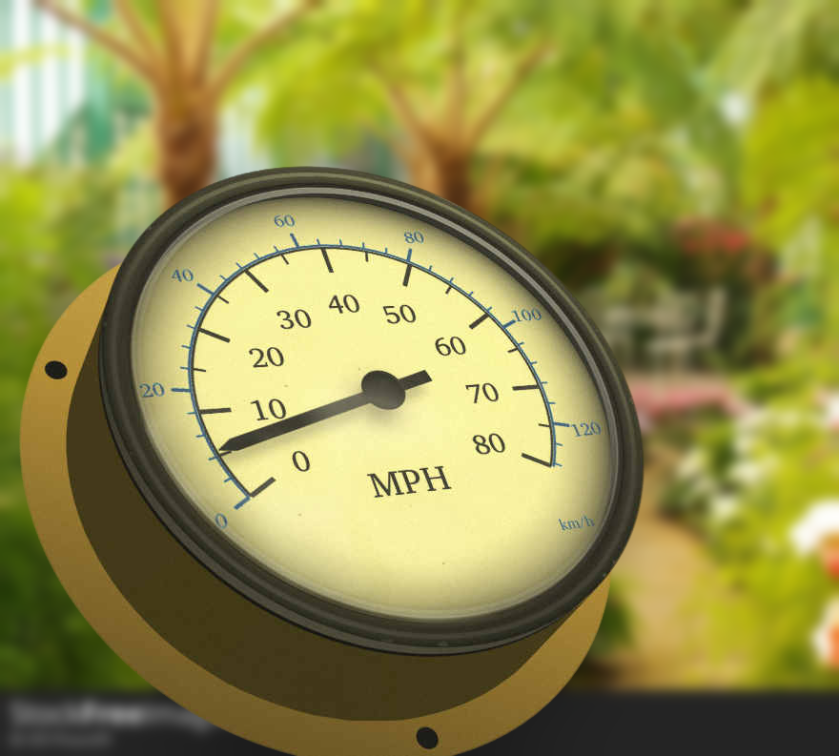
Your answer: **5** mph
